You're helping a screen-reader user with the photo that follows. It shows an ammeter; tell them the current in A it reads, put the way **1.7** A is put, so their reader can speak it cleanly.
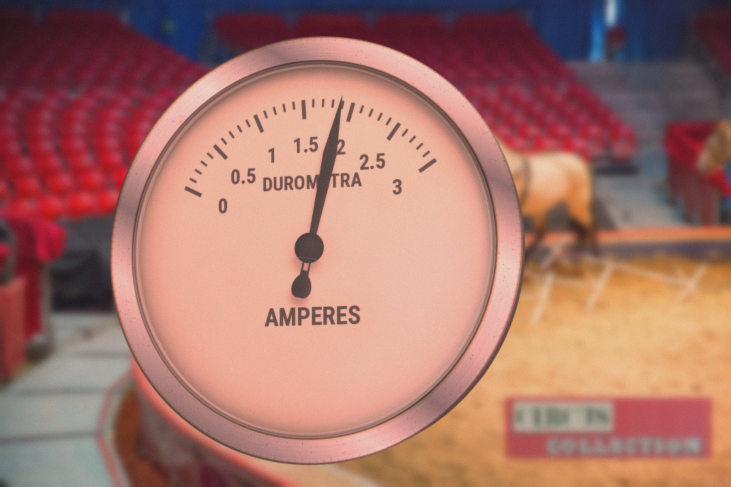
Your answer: **1.9** A
